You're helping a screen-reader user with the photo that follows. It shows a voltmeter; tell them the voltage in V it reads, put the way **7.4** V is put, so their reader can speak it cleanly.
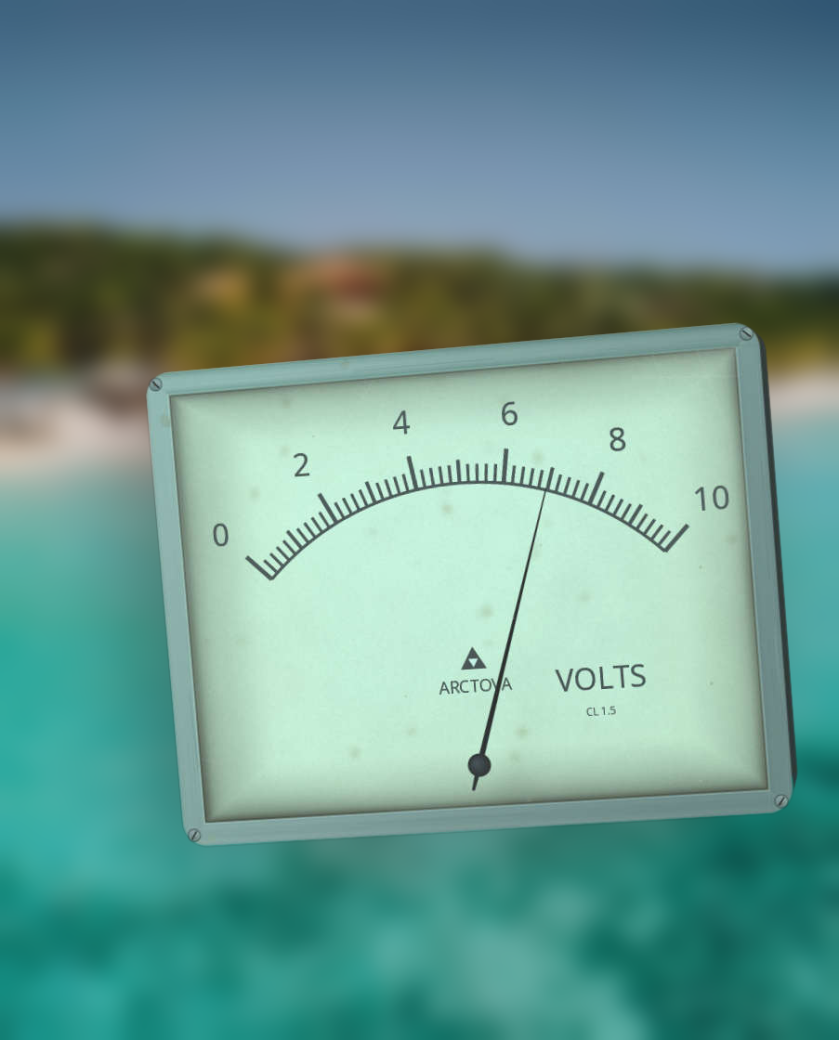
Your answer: **7** V
